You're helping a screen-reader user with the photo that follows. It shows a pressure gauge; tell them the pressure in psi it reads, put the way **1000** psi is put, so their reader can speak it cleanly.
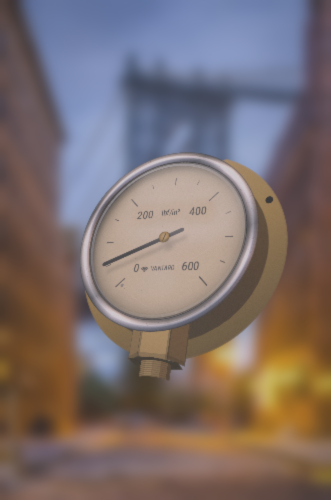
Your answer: **50** psi
